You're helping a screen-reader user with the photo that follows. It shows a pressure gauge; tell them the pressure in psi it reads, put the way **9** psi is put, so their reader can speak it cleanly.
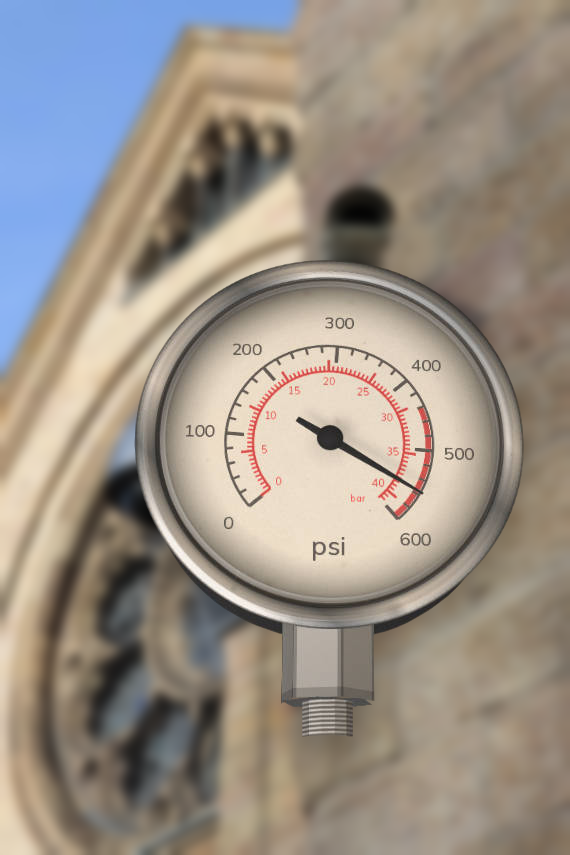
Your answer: **560** psi
